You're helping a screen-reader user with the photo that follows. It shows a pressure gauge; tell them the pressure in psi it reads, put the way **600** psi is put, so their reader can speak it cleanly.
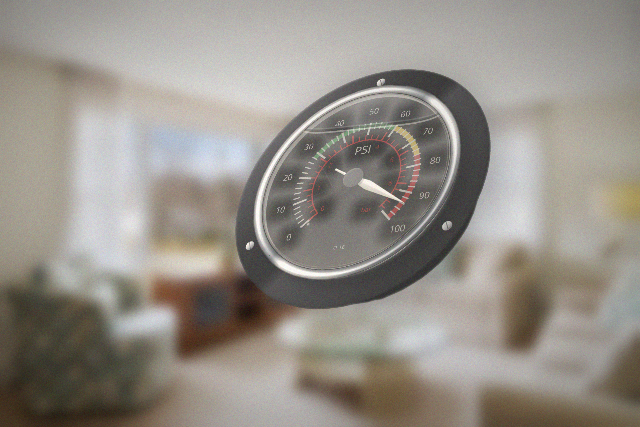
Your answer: **94** psi
